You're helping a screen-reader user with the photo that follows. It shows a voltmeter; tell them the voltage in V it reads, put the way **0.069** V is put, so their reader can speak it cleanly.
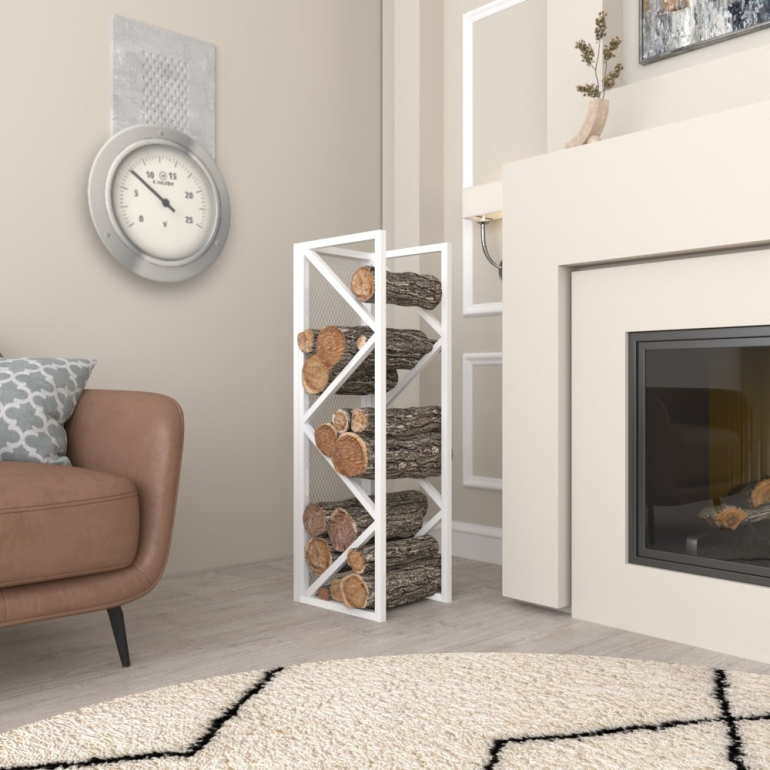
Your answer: **7.5** V
